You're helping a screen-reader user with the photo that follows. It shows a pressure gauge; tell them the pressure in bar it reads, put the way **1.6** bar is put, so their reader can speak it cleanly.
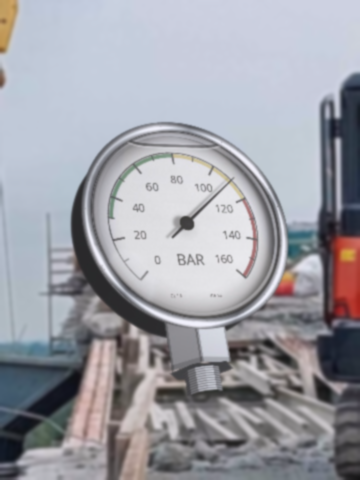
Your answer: **110** bar
